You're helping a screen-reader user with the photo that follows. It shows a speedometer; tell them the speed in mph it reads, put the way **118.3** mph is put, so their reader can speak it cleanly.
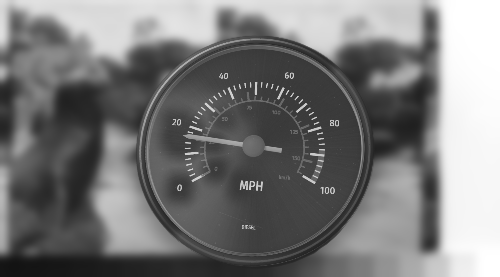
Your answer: **16** mph
